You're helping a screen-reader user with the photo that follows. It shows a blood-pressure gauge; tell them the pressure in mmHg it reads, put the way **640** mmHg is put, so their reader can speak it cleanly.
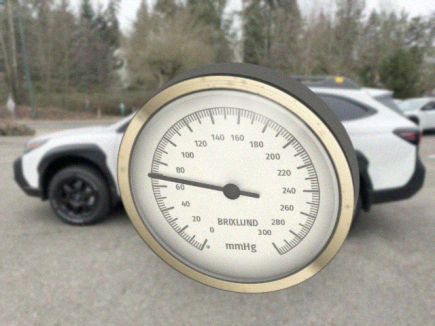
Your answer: **70** mmHg
